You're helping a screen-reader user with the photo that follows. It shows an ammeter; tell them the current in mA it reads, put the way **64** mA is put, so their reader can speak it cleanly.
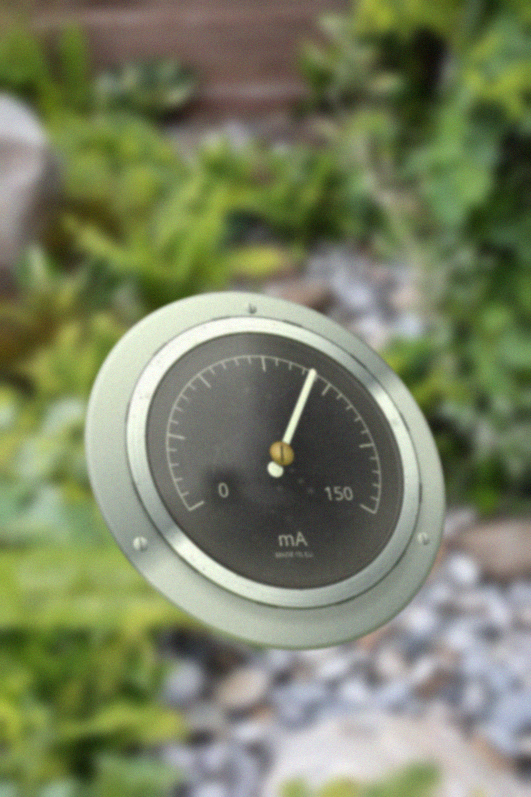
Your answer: **92.5** mA
